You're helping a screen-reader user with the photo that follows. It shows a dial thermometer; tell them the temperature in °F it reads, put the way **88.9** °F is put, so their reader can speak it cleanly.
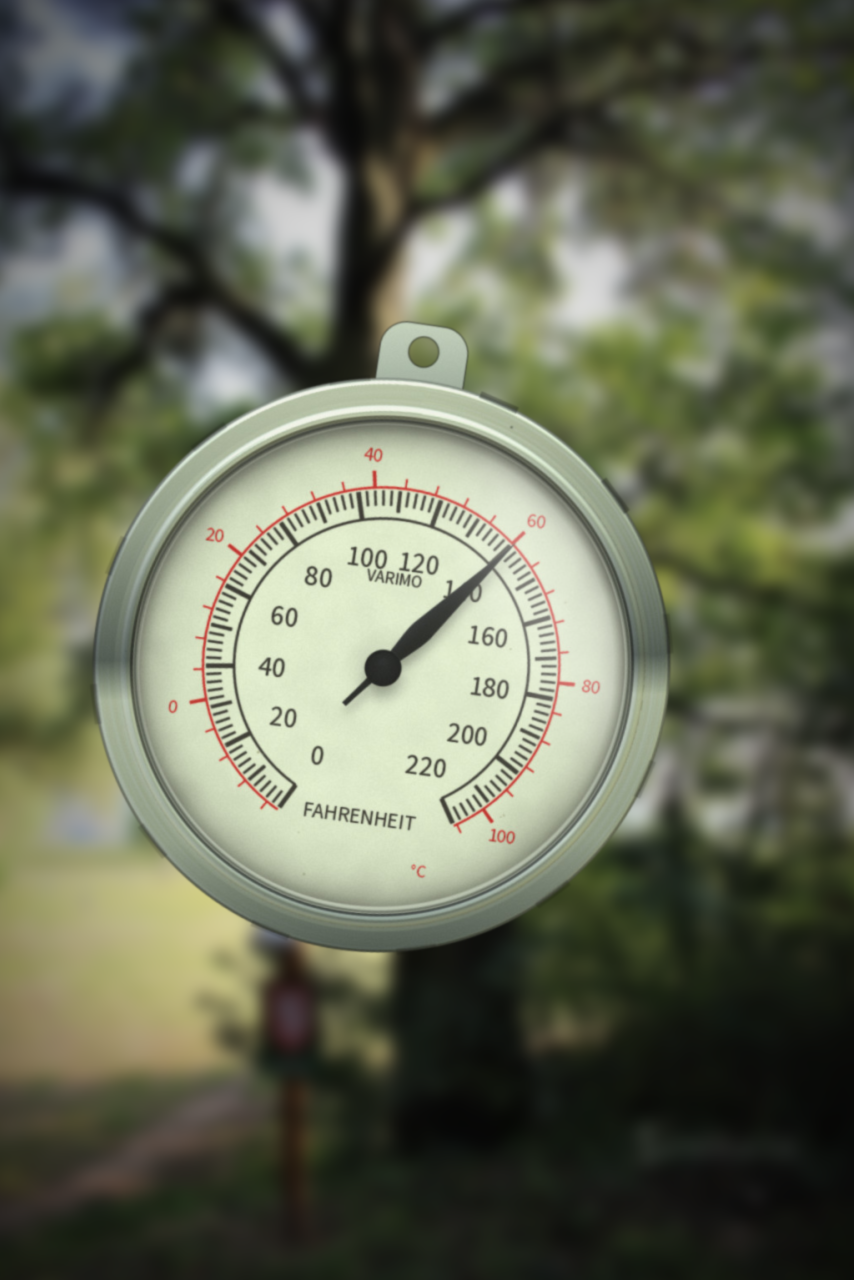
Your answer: **140** °F
